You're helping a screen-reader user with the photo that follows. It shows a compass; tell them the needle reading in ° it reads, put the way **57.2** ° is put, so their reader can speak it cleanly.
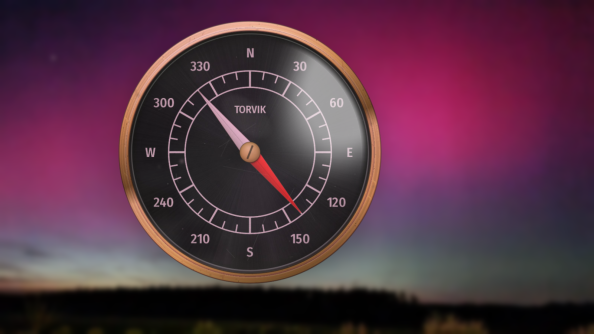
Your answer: **140** °
